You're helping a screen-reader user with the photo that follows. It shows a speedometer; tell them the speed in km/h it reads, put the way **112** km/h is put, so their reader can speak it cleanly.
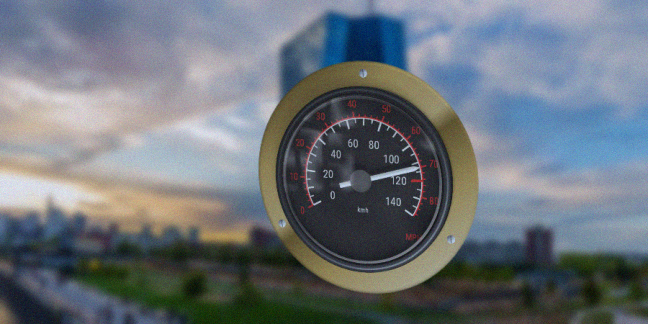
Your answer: **112.5** km/h
